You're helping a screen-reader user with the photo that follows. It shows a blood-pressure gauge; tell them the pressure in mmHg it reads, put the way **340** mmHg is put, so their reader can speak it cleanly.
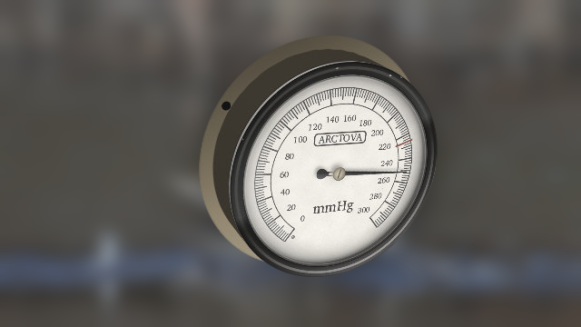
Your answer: **250** mmHg
